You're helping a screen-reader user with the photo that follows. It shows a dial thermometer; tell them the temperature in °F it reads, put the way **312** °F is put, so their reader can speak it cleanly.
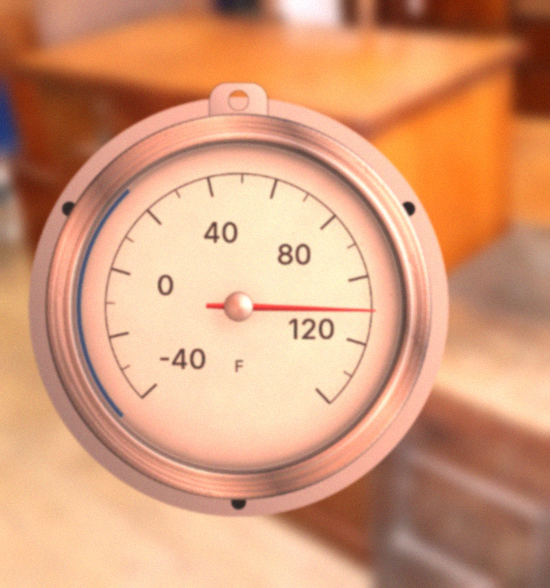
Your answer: **110** °F
